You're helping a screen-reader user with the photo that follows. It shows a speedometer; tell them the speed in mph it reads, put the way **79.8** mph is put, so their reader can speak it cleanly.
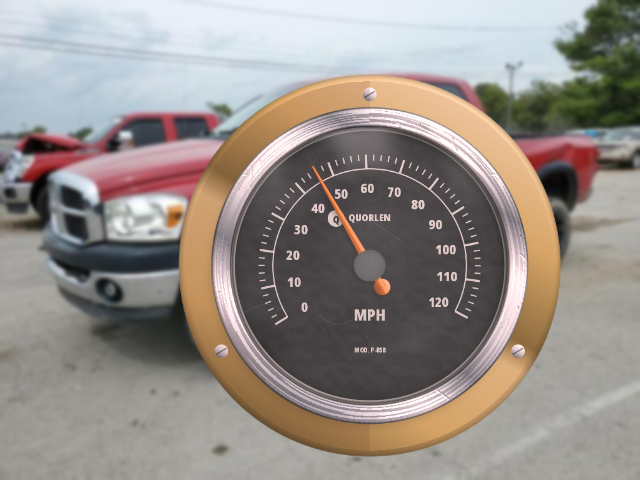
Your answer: **46** mph
